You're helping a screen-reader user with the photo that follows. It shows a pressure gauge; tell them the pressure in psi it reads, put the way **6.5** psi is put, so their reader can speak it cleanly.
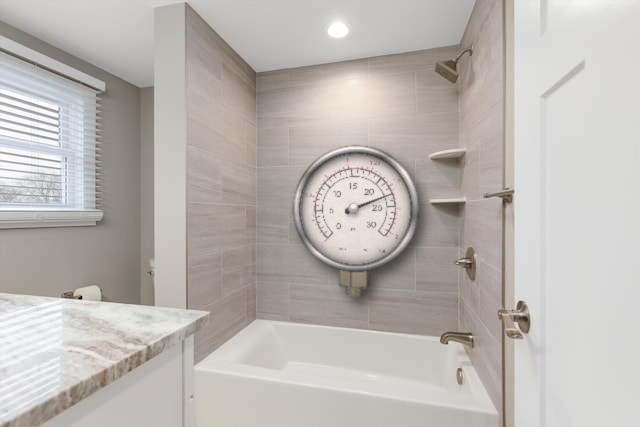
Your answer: **23** psi
